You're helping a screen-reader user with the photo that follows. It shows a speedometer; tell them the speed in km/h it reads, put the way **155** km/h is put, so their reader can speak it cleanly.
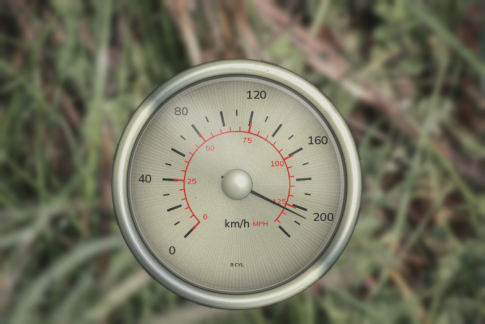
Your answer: **205** km/h
